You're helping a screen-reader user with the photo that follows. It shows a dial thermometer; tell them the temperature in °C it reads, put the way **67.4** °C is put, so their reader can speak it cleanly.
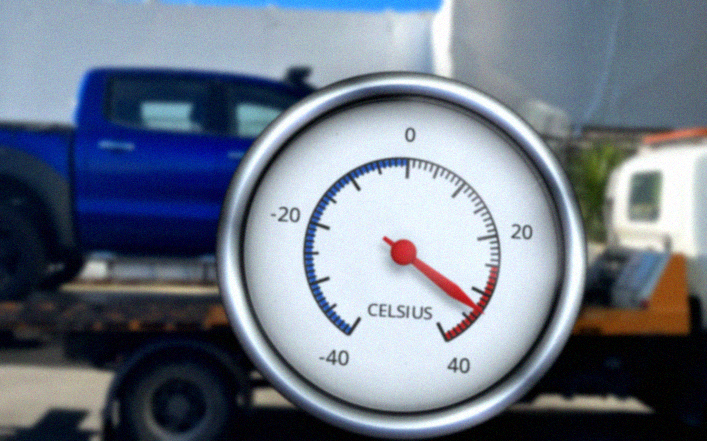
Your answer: **33** °C
